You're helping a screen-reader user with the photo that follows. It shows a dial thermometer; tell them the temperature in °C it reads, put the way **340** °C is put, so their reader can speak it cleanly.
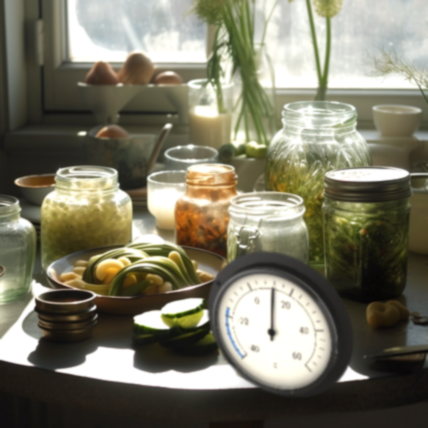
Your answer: **12** °C
